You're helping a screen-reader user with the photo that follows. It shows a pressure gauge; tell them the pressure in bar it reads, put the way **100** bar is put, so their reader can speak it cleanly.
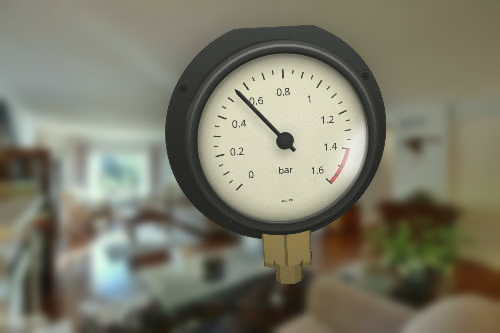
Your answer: **0.55** bar
